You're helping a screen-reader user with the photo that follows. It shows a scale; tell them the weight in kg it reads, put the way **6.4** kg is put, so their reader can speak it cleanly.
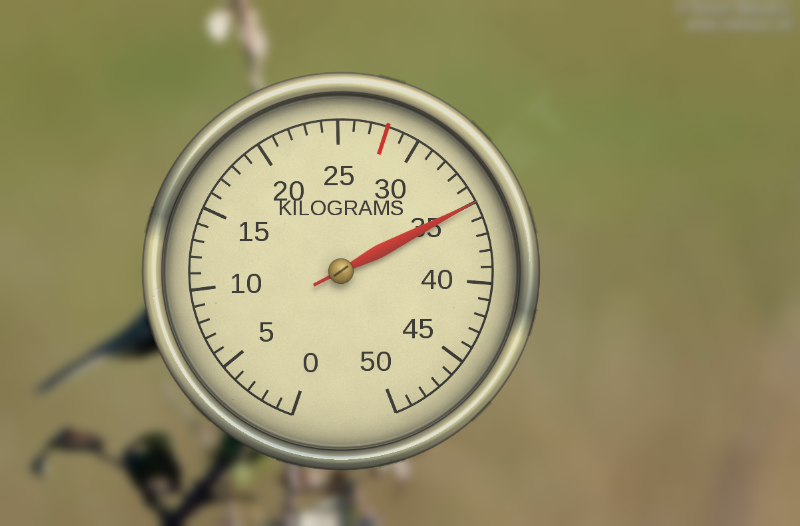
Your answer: **35** kg
